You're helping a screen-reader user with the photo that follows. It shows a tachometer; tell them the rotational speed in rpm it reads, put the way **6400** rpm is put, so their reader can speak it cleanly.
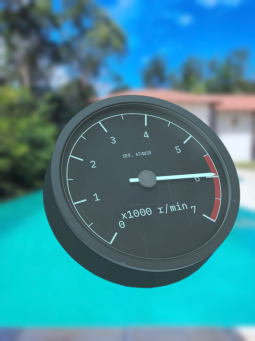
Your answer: **6000** rpm
